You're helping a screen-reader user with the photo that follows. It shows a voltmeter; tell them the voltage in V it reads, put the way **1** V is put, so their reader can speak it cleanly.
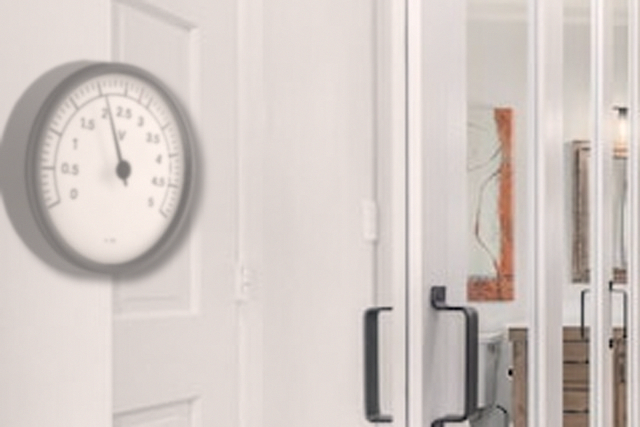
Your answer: **2** V
